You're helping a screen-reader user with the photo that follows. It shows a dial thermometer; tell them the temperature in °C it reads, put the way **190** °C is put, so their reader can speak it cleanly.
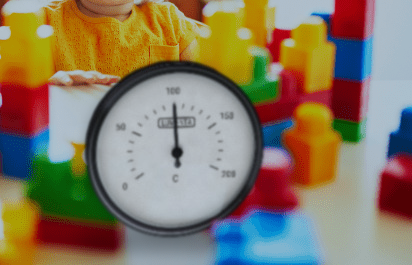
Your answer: **100** °C
